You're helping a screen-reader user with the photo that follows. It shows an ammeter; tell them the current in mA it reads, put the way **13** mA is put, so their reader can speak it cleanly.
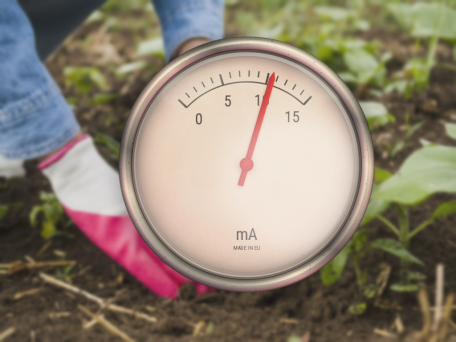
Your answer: **10.5** mA
